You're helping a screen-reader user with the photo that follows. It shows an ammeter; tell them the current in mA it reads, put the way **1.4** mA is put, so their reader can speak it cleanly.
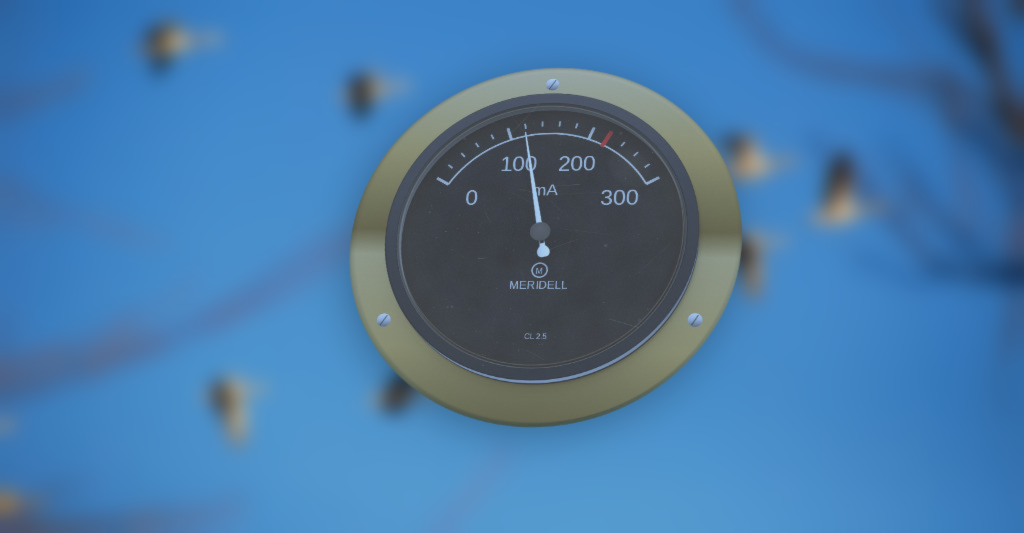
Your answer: **120** mA
